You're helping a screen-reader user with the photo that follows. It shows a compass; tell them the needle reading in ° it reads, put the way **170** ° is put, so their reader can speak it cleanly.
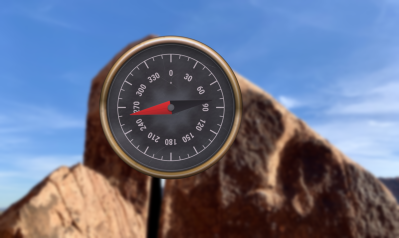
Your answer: **260** °
